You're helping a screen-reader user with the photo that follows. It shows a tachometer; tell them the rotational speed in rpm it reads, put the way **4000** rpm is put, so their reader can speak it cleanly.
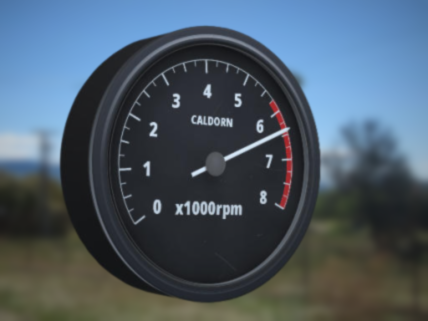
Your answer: **6375** rpm
